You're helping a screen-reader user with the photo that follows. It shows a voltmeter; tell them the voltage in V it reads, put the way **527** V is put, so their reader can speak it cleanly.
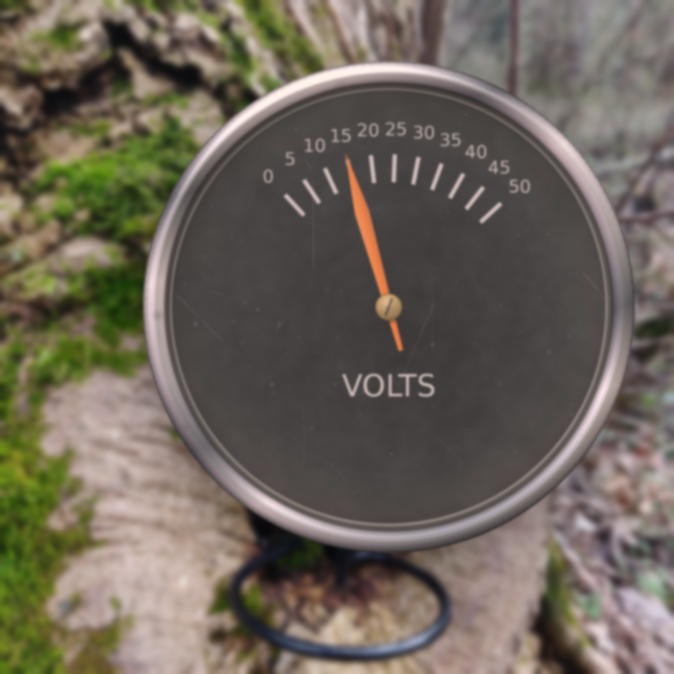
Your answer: **15** V
